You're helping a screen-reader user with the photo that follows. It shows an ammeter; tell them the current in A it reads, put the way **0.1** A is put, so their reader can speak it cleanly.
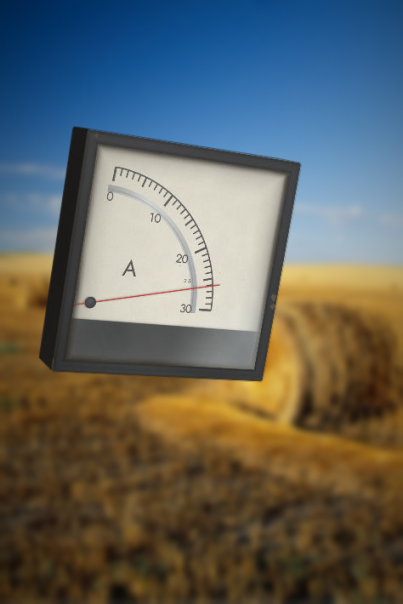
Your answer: **26** A
